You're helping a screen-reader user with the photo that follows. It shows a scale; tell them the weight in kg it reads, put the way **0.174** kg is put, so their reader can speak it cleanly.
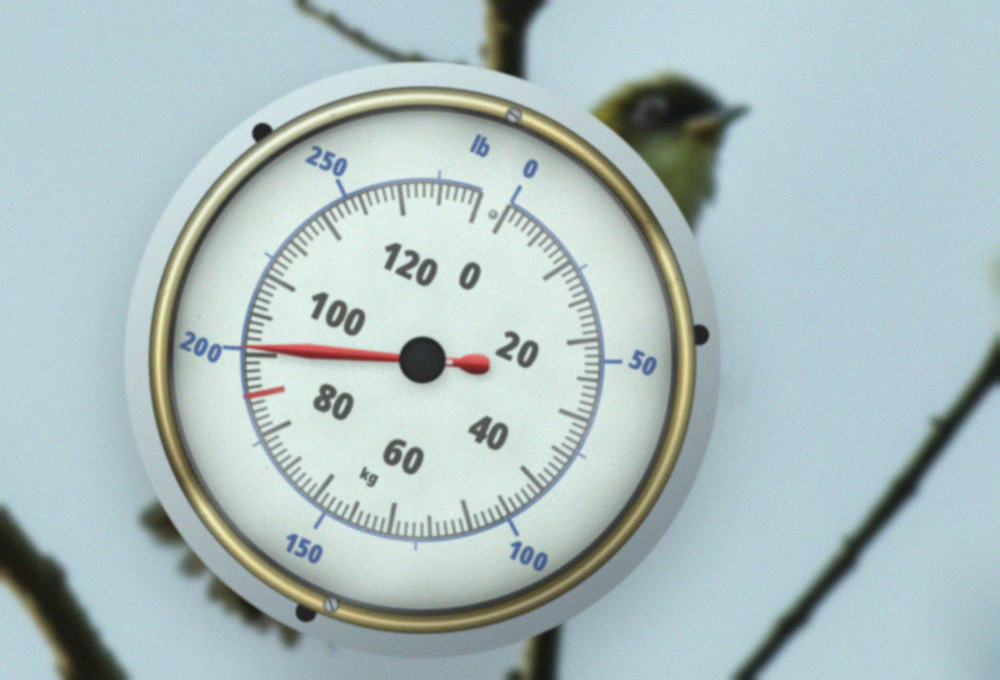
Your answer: **91** kg
